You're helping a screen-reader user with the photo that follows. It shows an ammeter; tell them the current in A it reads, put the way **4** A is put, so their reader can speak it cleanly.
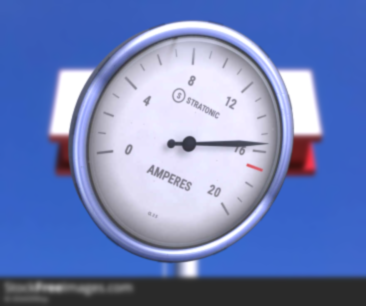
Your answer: **15.5** A
